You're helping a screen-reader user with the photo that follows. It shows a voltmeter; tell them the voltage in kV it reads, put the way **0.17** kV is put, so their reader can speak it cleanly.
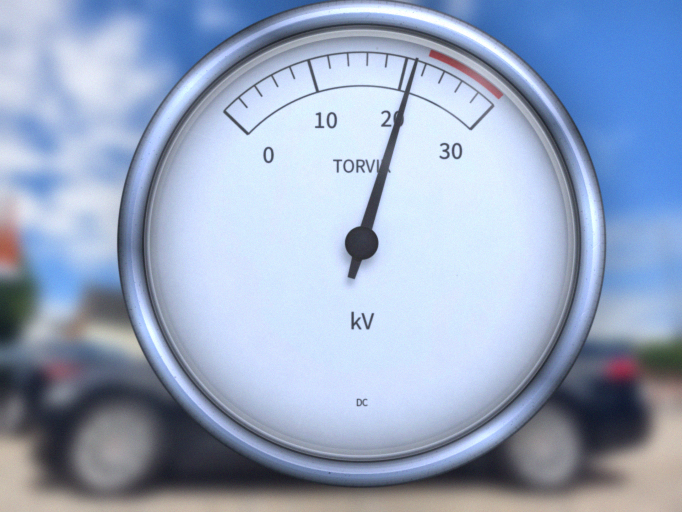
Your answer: **21** kV
